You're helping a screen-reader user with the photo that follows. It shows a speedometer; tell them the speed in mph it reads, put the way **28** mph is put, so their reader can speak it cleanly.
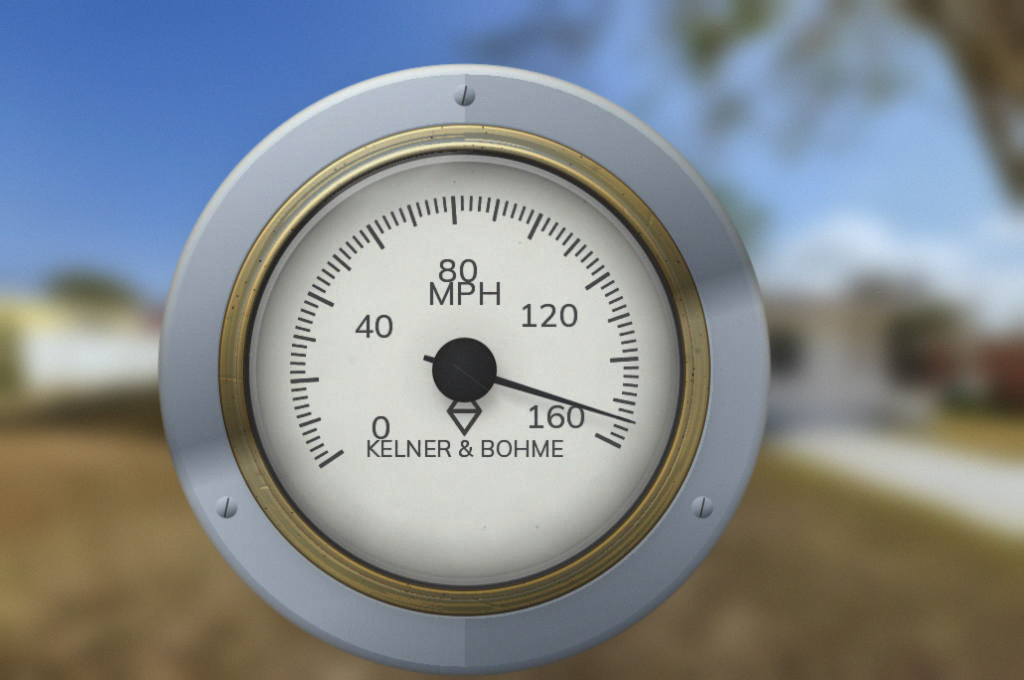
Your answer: **154** mph
